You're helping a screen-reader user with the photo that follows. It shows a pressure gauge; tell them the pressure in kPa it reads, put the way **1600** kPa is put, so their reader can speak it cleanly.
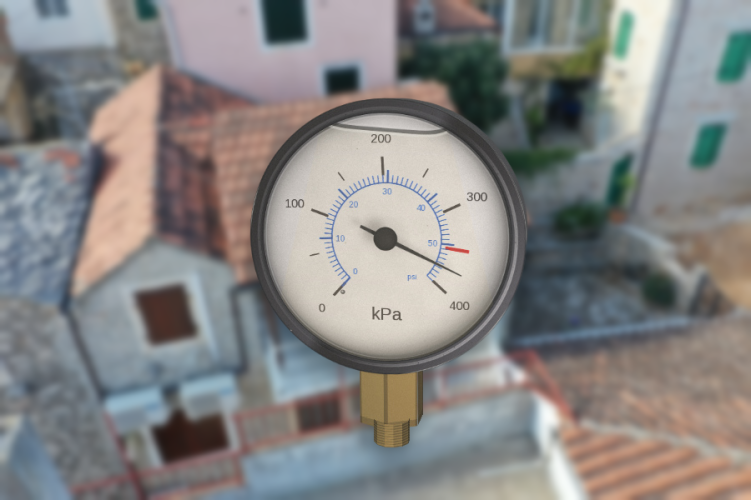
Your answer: **375** kPa
